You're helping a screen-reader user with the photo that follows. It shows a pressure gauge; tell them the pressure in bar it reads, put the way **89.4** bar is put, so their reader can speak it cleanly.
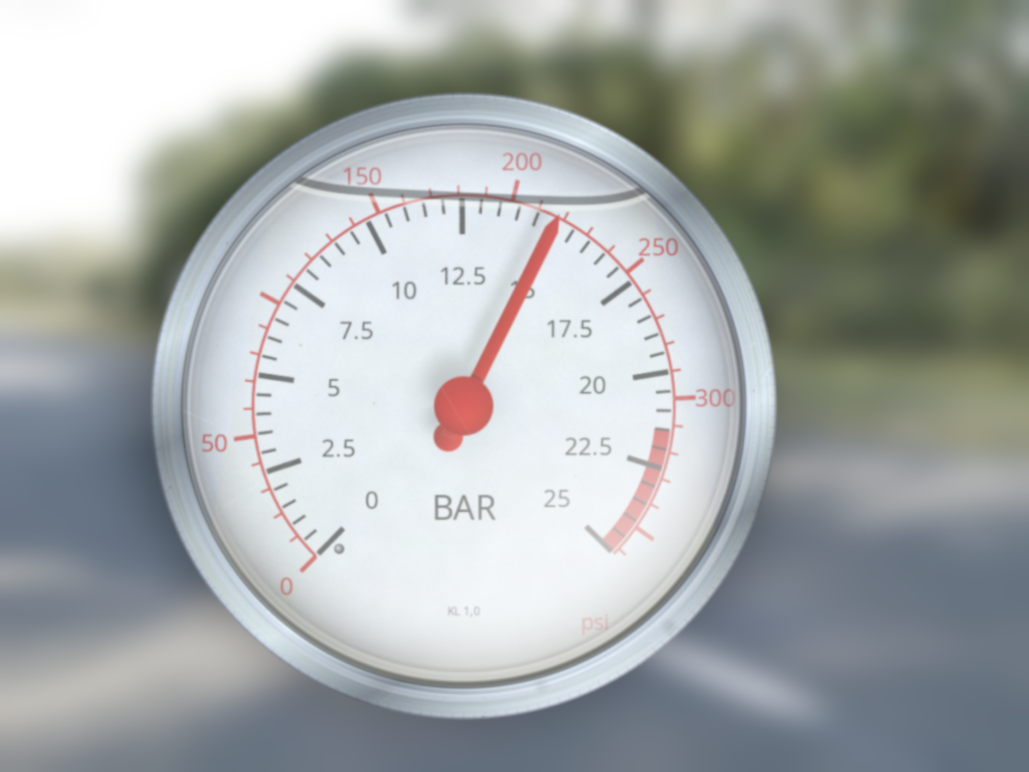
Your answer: **15** bar
